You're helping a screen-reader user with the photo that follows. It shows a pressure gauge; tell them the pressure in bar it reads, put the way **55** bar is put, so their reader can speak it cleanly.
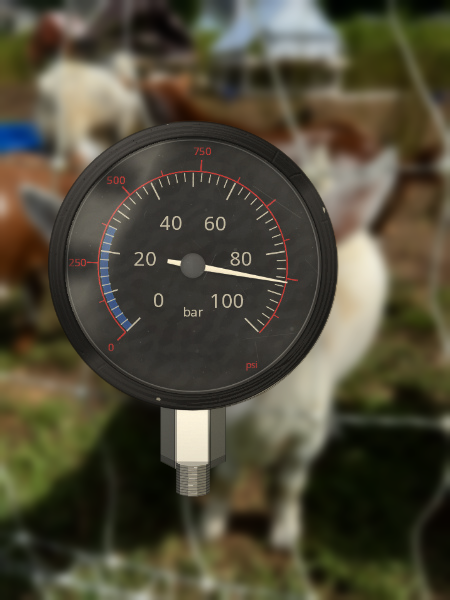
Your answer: **87** bar
